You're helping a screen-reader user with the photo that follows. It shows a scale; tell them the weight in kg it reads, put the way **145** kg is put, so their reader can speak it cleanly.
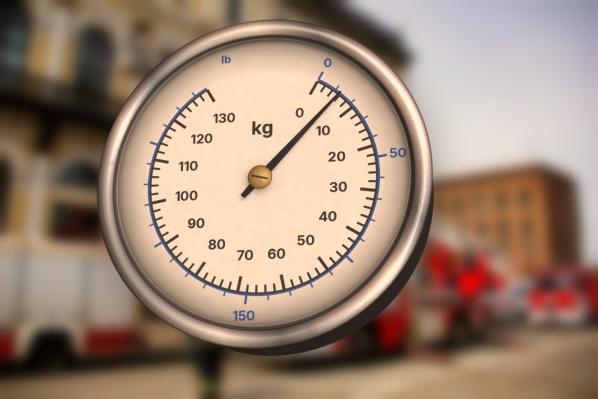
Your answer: **6** kg
